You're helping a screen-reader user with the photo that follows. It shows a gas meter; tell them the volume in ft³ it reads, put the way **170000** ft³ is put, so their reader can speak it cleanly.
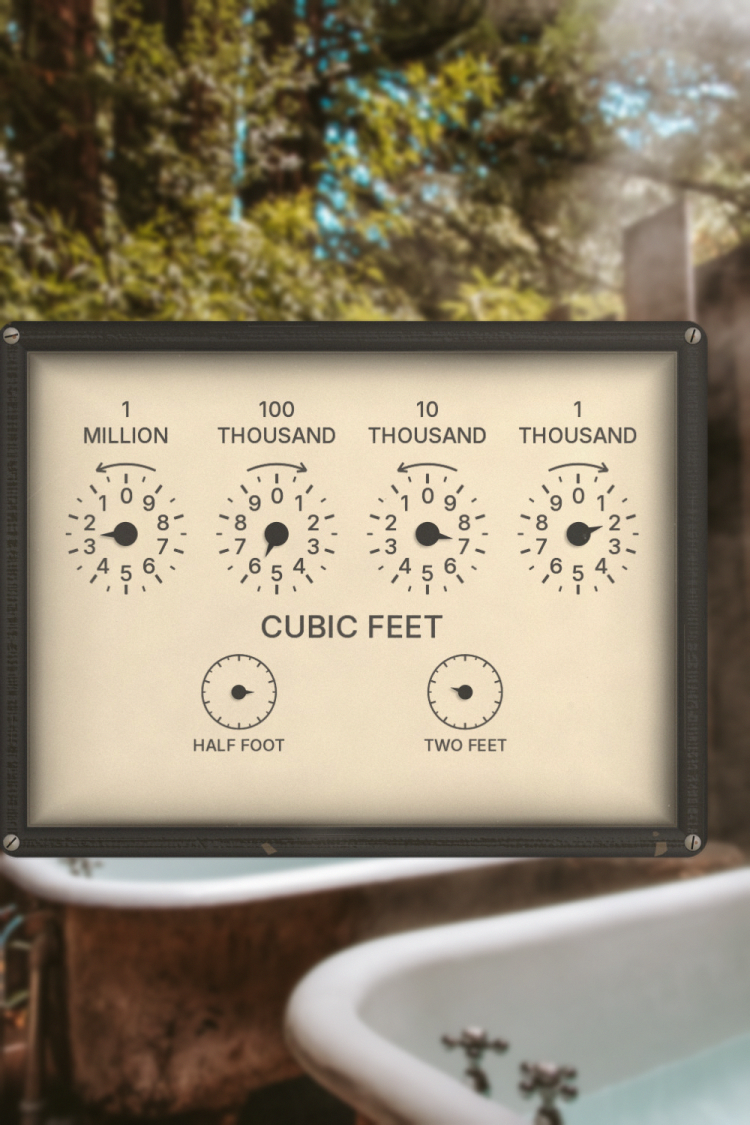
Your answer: **257200** ft³
